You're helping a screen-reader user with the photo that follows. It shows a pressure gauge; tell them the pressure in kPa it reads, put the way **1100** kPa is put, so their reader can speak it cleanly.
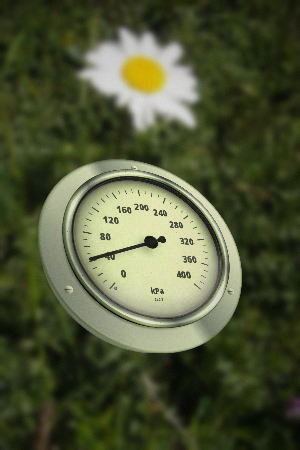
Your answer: **40** kPa
